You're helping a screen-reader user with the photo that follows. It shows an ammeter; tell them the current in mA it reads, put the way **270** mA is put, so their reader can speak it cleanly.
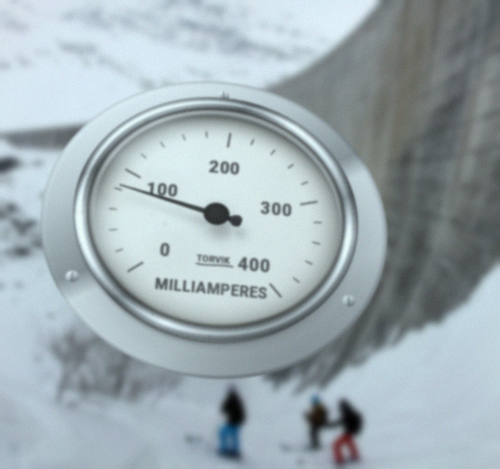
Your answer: **80** mA
